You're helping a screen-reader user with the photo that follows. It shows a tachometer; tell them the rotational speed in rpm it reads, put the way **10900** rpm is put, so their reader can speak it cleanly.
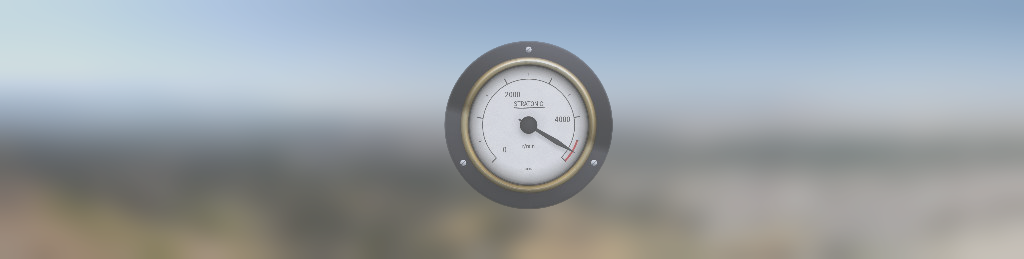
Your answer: **4750** rpm
